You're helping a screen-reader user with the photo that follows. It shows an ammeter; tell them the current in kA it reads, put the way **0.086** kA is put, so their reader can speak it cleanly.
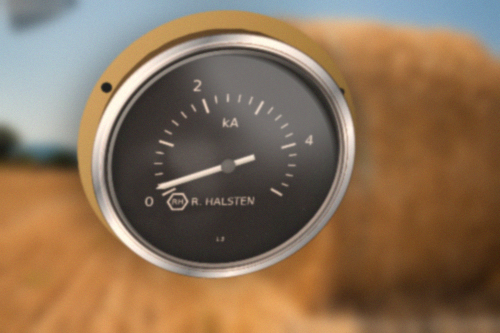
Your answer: **0.2** kA
